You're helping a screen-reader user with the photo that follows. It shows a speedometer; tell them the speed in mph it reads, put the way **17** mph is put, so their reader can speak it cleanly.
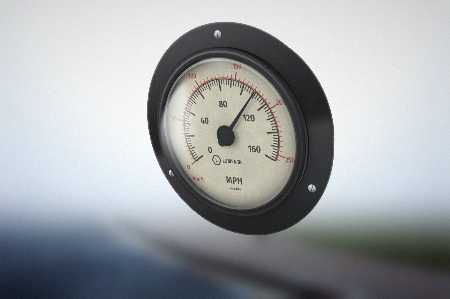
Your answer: **110** mph
